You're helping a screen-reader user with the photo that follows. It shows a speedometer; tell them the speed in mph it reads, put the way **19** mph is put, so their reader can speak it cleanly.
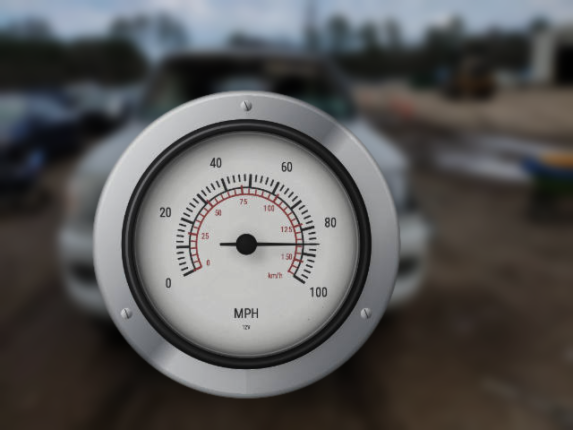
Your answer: **86** mph
